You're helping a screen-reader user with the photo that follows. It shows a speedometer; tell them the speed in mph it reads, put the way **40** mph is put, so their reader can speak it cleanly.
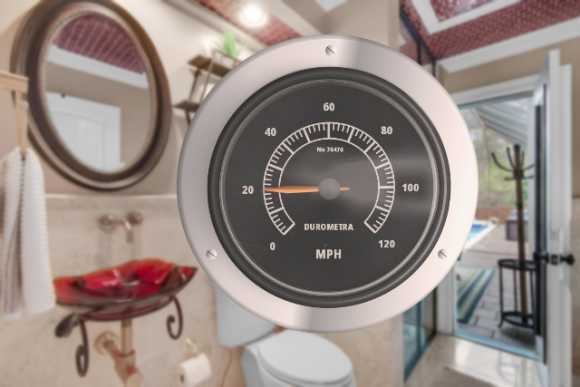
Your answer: **20** mph
